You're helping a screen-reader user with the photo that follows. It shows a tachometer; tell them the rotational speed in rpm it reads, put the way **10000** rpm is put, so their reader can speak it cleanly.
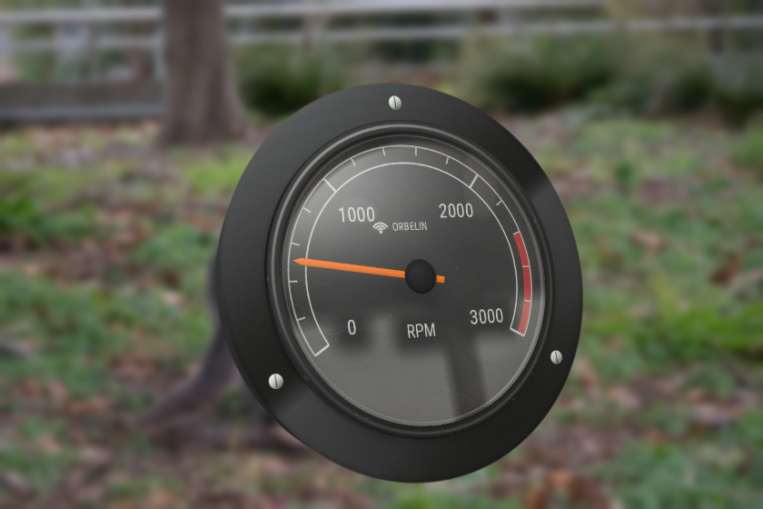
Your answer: **500** rpm
